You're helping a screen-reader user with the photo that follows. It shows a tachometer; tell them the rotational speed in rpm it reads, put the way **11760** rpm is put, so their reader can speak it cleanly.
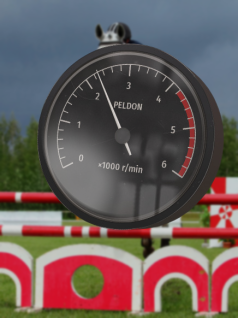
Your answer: **2300** rpm
